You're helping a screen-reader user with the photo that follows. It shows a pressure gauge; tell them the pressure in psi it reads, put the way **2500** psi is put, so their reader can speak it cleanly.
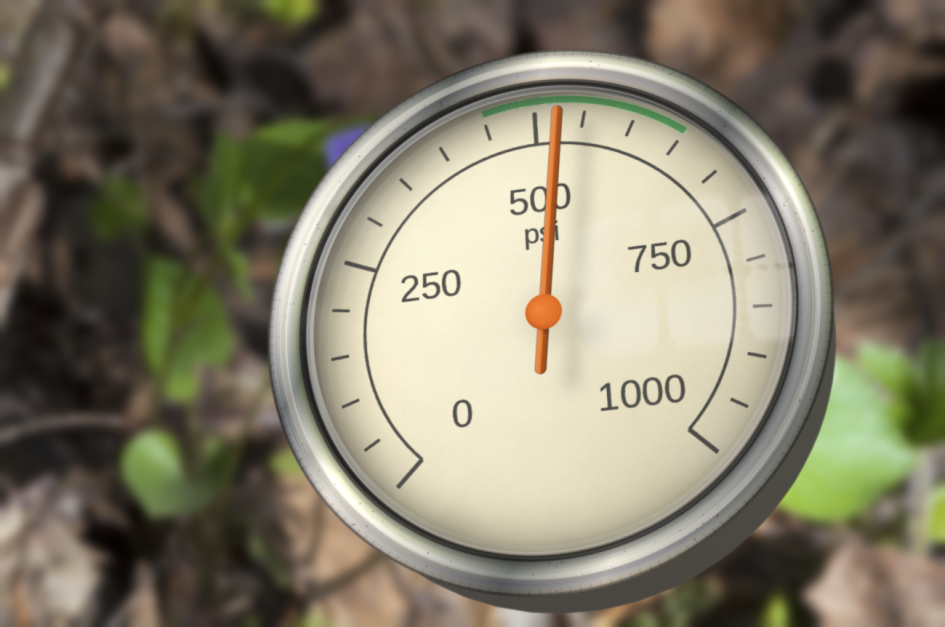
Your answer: **525** psi
